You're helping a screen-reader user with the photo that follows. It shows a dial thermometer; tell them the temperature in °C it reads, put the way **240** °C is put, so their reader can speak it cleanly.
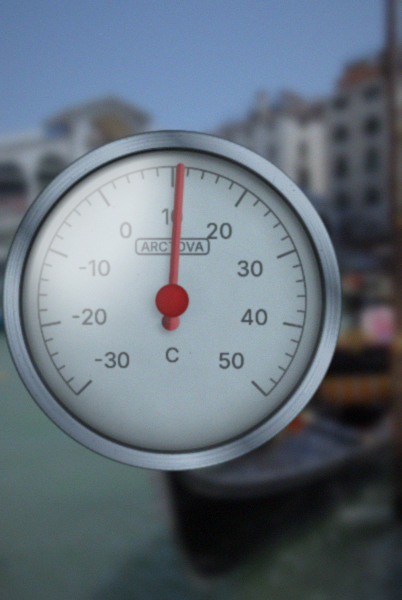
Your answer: **11** °C
